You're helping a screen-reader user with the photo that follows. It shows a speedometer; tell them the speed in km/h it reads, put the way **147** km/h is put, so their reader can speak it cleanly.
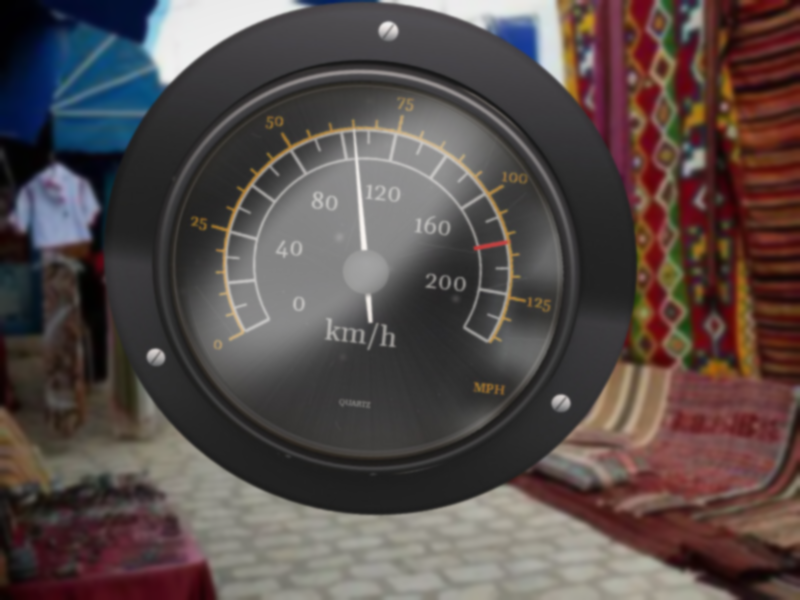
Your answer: **105** km/h
